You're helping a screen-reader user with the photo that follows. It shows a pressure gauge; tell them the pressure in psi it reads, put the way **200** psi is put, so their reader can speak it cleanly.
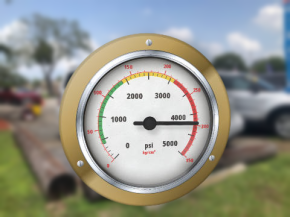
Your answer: **4200** psi
